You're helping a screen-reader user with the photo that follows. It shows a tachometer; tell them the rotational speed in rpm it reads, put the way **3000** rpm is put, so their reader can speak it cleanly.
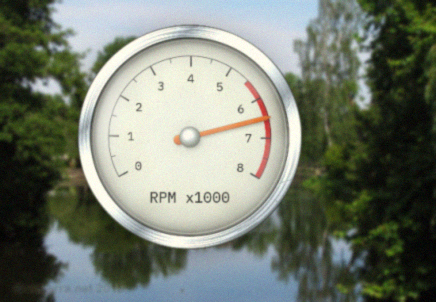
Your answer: **6500** rpm
